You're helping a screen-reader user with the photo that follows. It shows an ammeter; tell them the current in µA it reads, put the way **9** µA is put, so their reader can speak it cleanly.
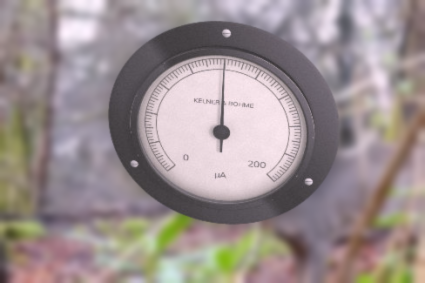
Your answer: **100** µA
